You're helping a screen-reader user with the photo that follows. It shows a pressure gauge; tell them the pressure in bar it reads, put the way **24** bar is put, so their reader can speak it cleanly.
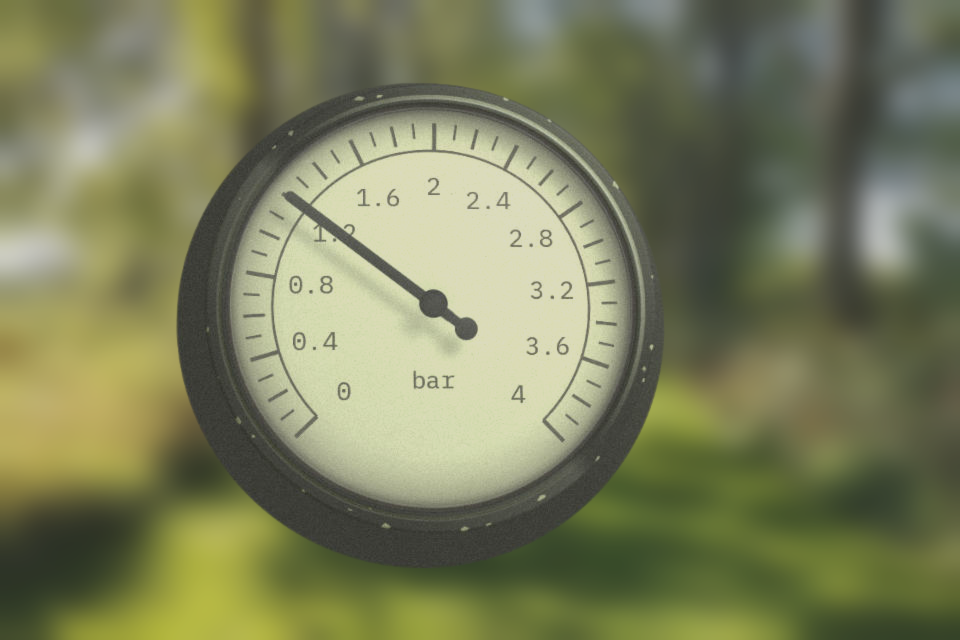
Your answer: **1.2** bar
